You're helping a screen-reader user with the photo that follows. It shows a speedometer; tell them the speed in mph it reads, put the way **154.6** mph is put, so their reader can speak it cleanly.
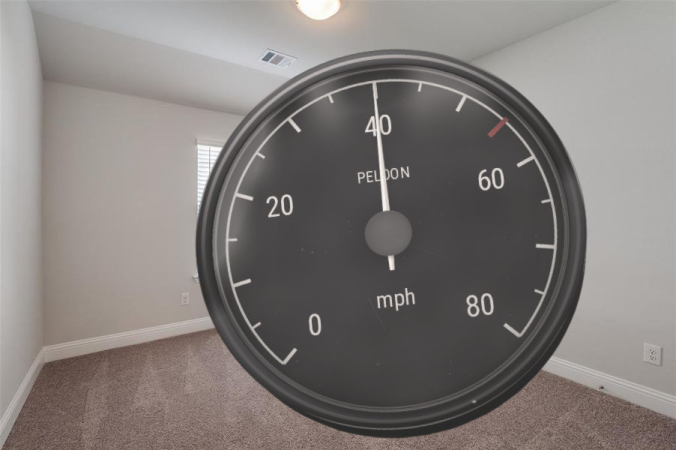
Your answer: **40** mph
